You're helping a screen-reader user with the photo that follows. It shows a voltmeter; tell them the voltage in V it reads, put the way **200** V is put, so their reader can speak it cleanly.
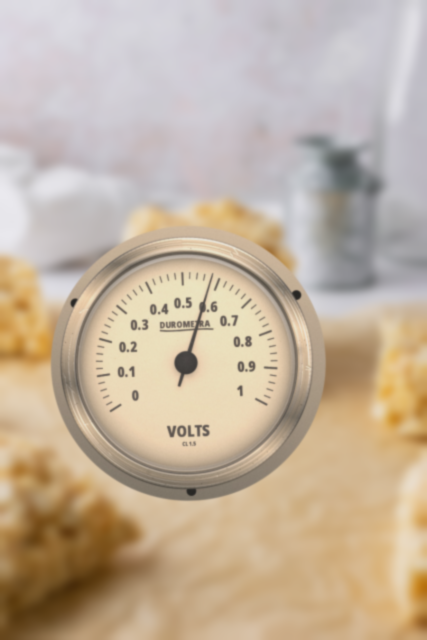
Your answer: **0.58** V
